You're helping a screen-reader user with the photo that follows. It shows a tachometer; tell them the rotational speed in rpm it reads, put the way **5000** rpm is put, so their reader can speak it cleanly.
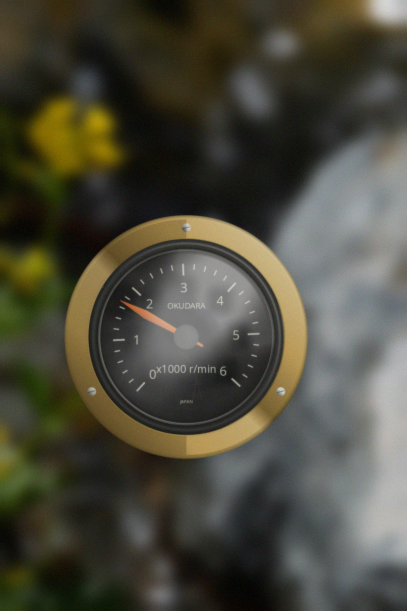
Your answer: **1700** rpm
